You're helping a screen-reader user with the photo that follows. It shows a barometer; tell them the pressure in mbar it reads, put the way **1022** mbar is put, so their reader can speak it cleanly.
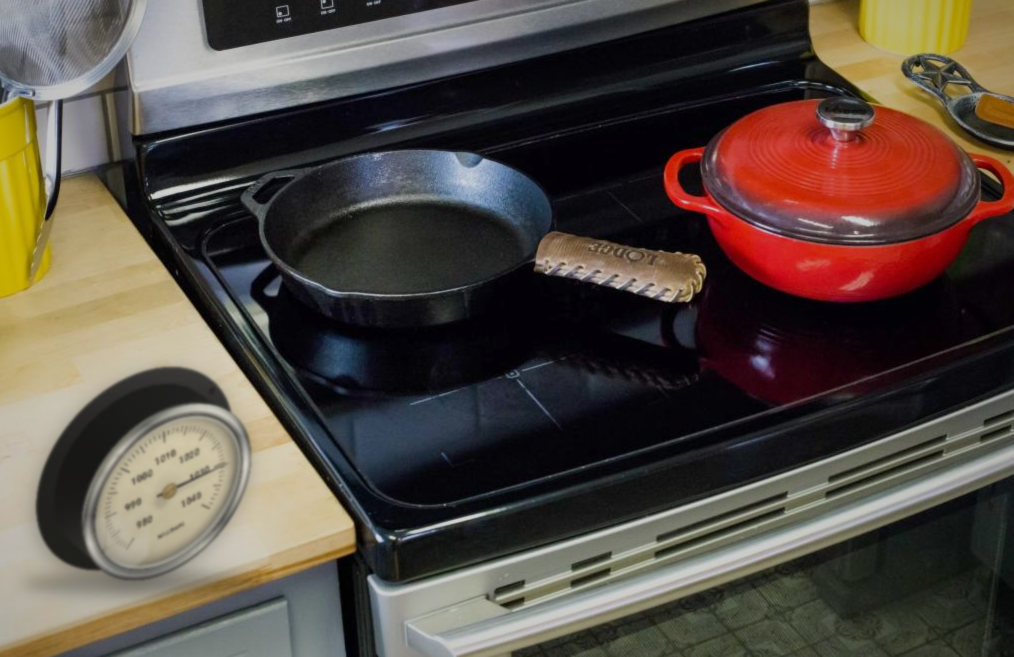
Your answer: **1030** mbar
